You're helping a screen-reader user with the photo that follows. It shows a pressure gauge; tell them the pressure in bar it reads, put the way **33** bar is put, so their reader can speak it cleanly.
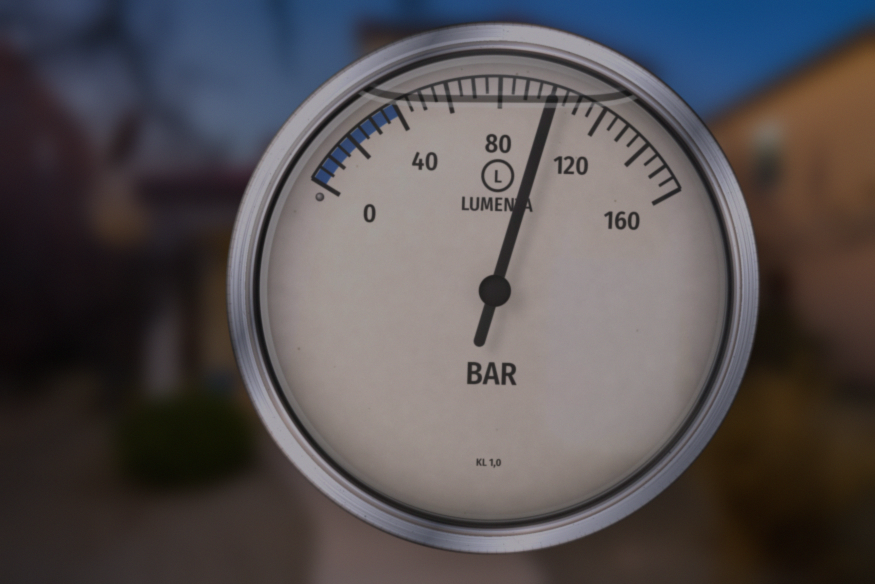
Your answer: **100** bar
